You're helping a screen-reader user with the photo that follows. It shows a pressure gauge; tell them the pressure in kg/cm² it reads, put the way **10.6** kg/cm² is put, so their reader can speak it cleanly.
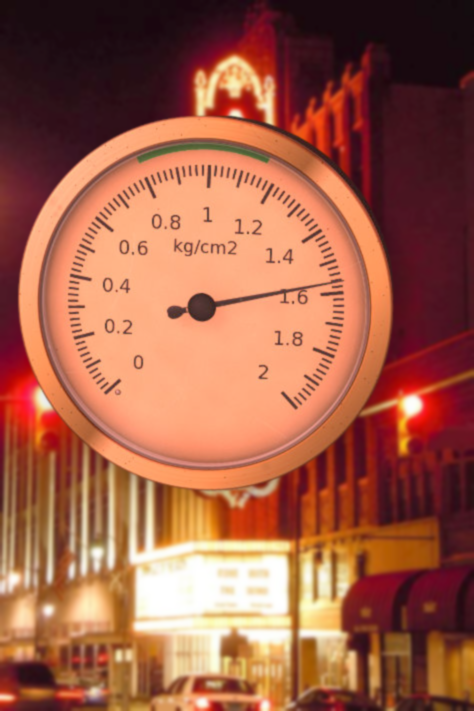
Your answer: **1.56** kg/cm²
